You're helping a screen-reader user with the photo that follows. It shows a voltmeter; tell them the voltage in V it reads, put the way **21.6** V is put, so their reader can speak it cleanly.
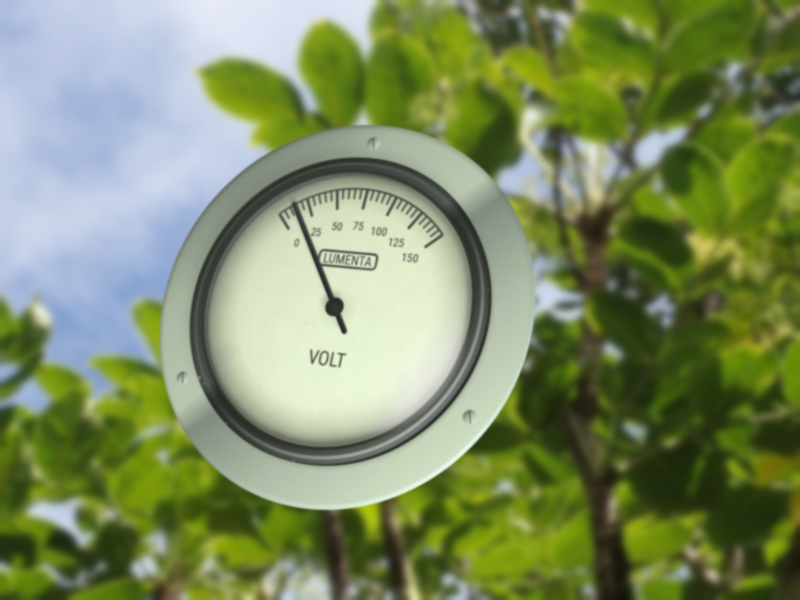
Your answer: **15** V
